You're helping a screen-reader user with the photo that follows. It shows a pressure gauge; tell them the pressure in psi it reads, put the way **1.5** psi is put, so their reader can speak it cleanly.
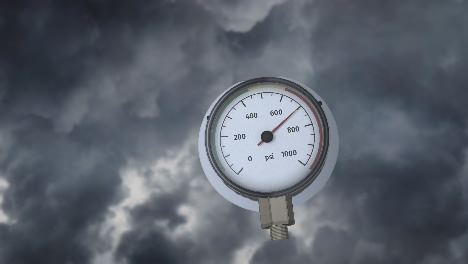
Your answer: **700** psi
